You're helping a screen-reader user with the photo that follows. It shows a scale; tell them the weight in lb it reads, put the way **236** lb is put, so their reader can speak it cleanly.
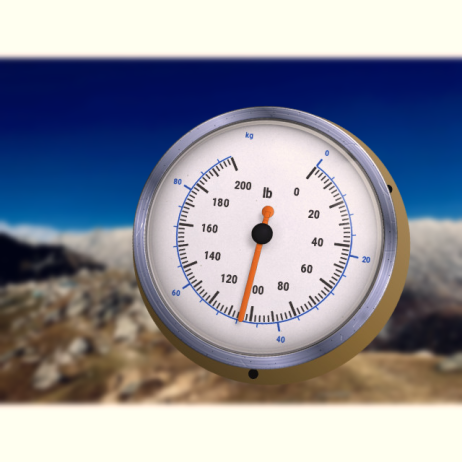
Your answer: **104** lb
